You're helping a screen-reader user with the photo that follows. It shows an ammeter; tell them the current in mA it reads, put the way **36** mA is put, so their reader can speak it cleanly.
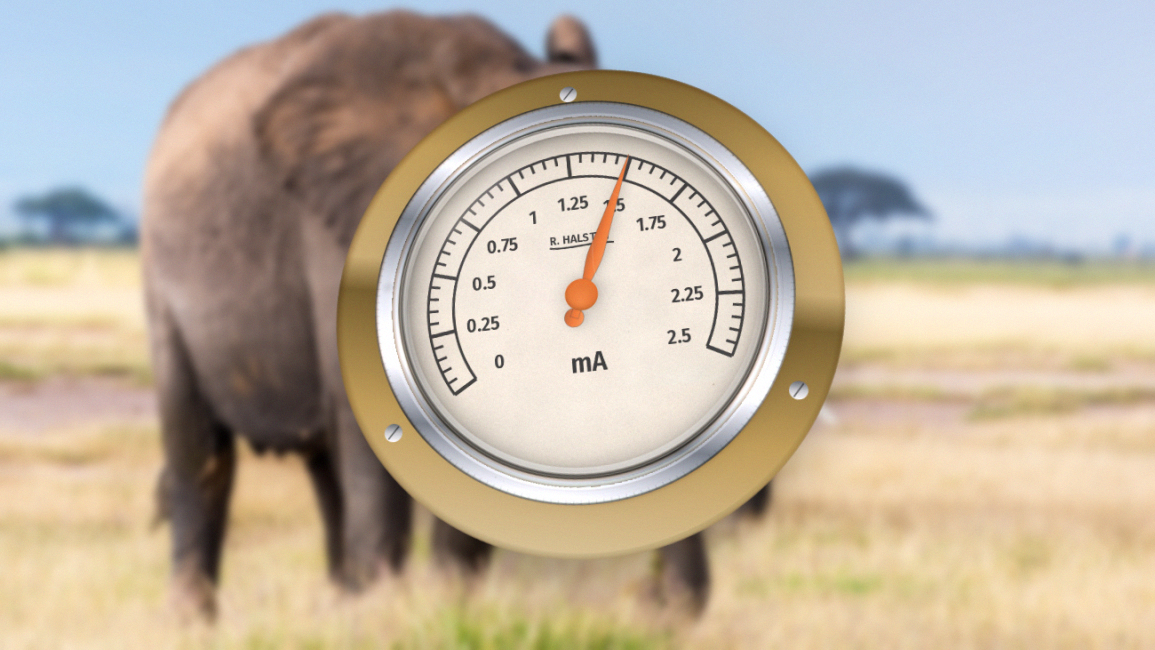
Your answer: **1.5** mA
